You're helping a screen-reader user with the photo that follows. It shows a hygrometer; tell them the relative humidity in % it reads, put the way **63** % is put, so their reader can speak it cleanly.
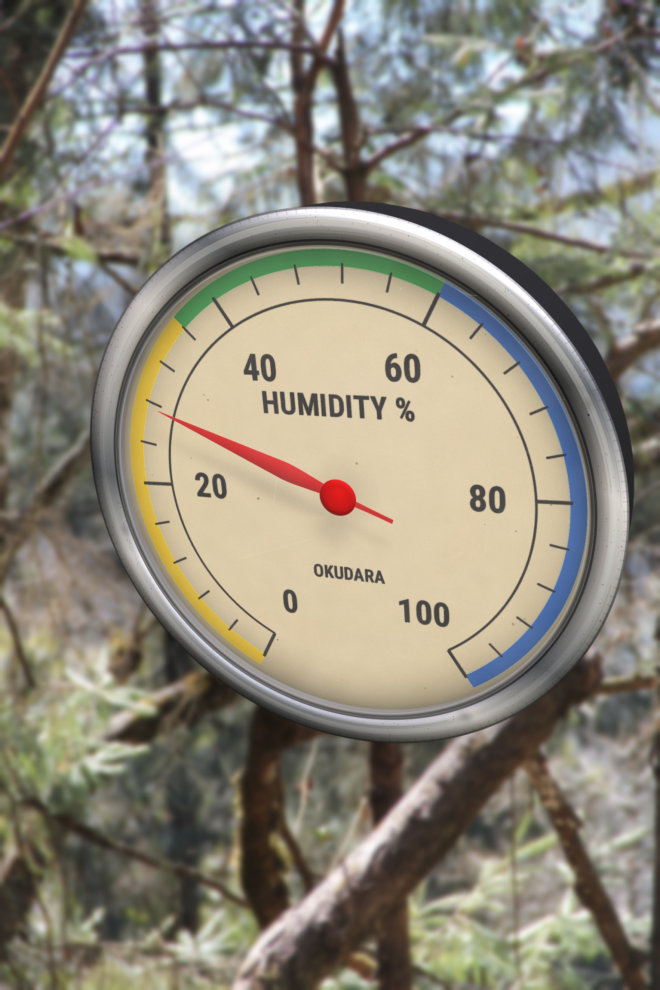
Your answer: **28** %
